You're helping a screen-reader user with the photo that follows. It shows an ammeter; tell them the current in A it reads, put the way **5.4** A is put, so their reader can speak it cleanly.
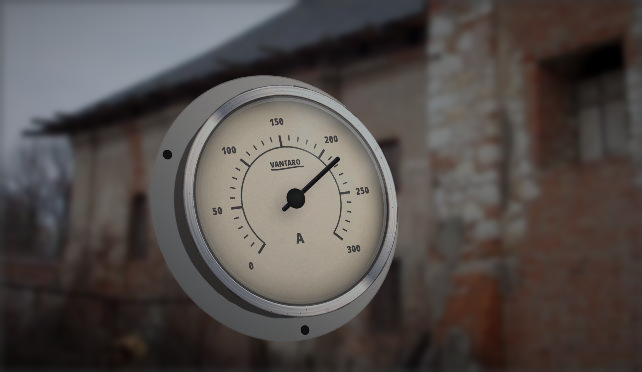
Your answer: **215** A
